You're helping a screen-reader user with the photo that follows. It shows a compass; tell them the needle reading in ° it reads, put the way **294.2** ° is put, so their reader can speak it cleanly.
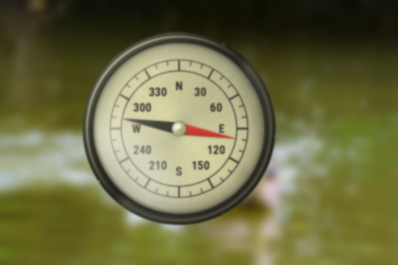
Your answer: **100** °
